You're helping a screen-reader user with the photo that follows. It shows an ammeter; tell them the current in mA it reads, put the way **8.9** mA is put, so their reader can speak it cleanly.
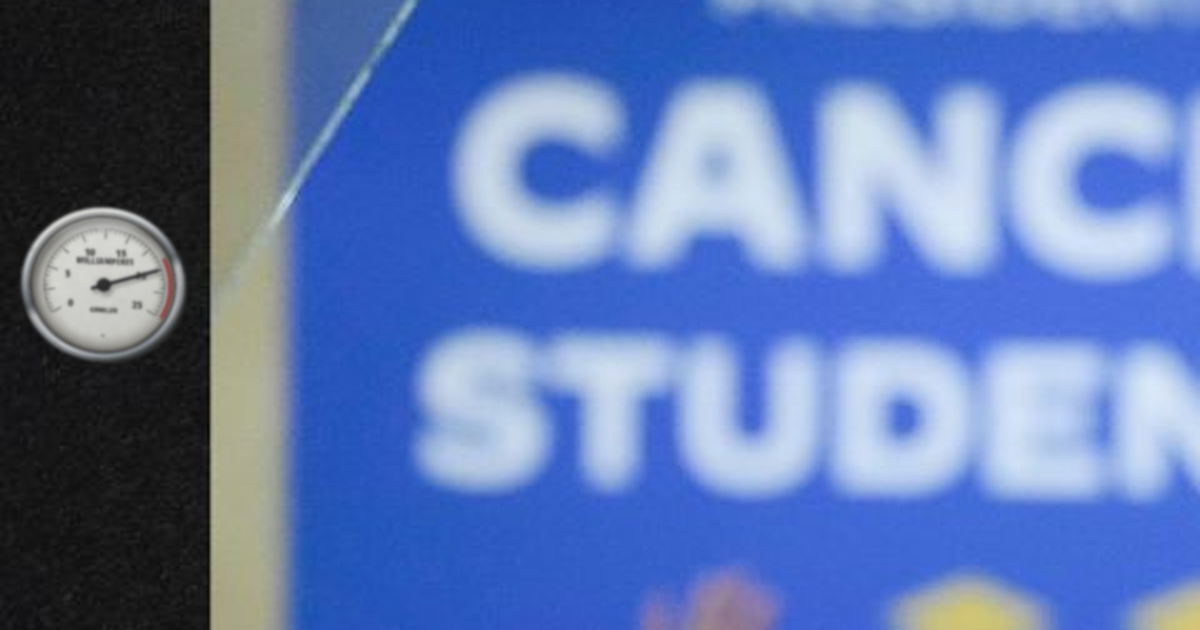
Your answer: **20** mA
